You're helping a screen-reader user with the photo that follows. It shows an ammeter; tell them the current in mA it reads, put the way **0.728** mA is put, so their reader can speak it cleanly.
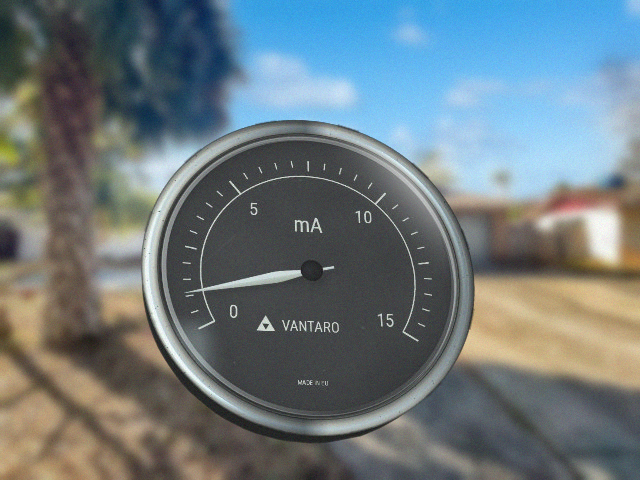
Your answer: **1** mA
